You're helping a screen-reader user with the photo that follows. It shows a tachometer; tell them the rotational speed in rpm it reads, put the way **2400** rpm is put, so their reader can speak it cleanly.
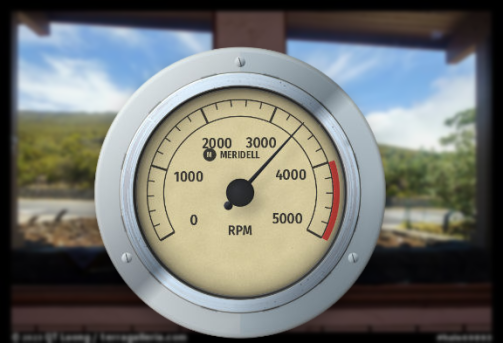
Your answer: **3400** rpm
